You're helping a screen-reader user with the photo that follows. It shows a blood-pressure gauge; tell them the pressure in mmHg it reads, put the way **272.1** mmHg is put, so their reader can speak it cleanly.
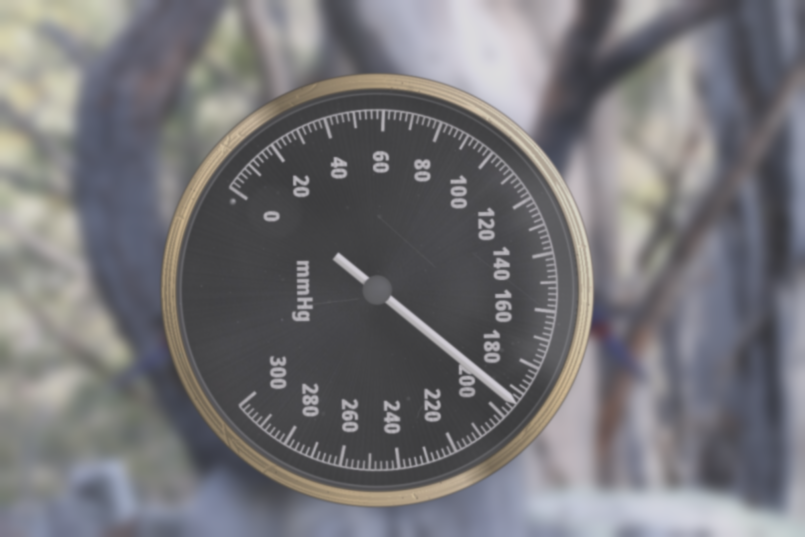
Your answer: **194** mmHg
